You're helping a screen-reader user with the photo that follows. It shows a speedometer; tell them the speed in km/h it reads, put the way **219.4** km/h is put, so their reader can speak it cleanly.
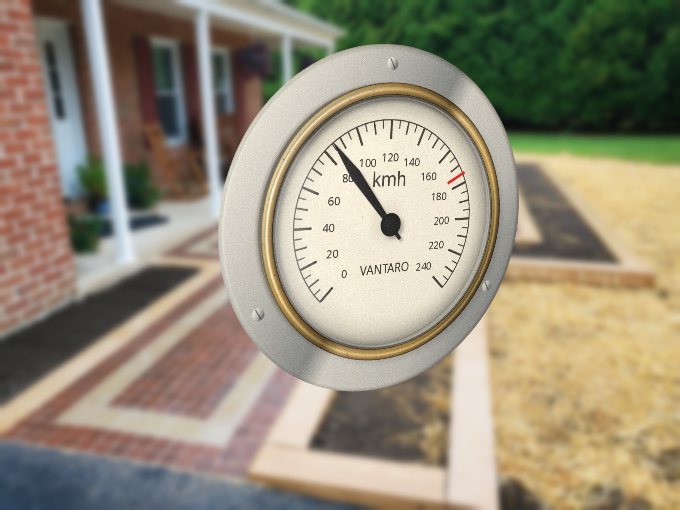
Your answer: **85** km/h
